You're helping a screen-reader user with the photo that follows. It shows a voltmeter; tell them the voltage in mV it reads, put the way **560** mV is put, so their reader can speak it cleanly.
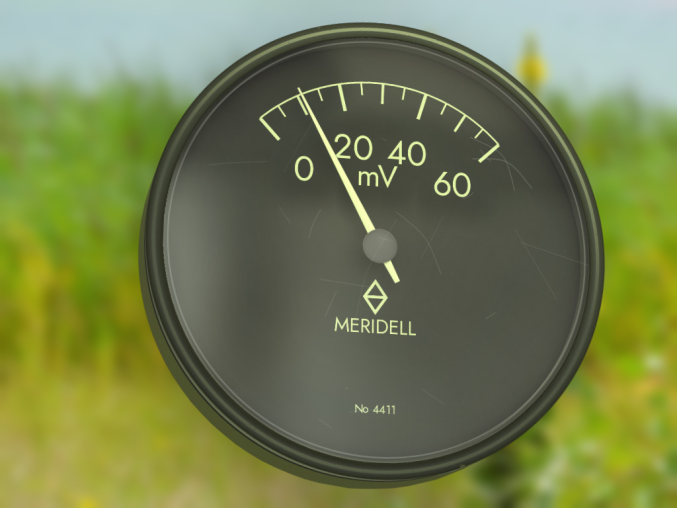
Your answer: **10** mV
